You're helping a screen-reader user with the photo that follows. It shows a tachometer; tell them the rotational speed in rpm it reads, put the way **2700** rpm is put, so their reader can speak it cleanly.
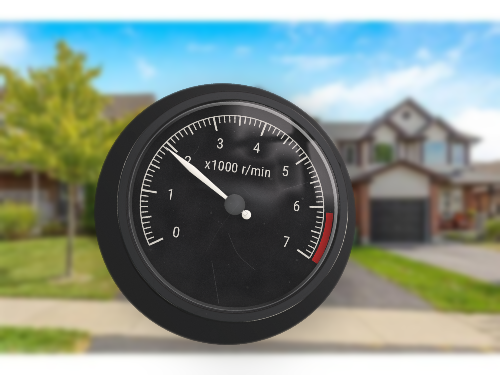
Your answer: **1900** rpm
